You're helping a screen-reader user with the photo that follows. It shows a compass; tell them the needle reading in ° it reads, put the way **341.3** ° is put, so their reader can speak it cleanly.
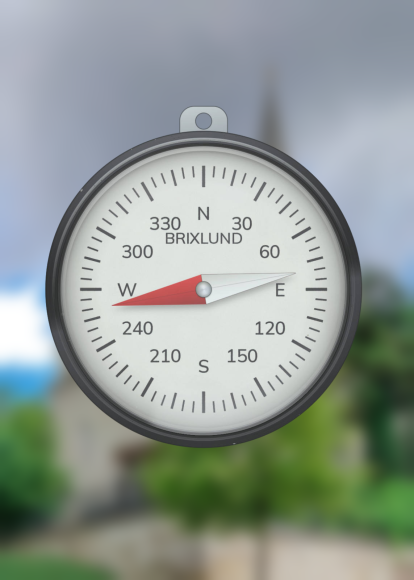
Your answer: **260** °
